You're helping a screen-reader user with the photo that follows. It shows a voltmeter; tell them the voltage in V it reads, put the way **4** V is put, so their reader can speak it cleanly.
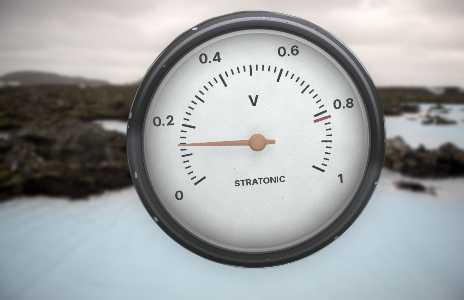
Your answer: **0.14** V
